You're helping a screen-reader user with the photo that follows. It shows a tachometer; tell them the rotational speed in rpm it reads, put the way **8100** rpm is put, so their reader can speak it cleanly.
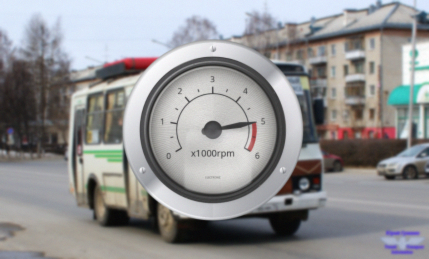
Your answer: **5000** rpm
